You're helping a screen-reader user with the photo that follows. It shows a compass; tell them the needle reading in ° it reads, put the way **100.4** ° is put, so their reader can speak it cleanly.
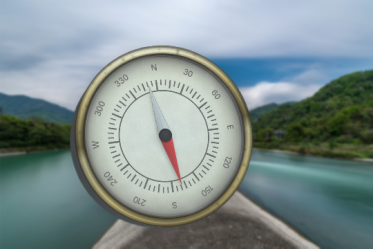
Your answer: **170** °
